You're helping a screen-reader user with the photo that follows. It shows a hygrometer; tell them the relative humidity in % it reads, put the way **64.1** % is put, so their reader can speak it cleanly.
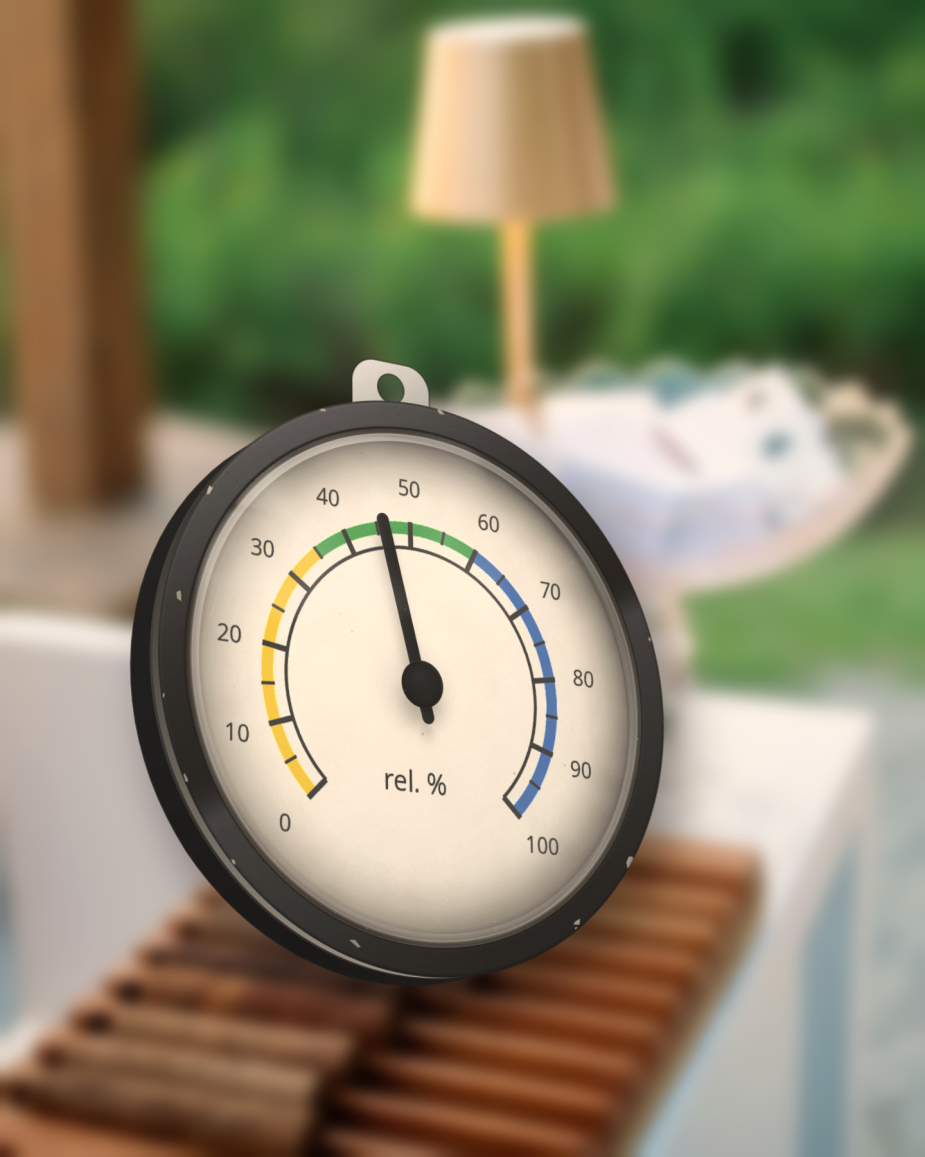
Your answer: **45** %
